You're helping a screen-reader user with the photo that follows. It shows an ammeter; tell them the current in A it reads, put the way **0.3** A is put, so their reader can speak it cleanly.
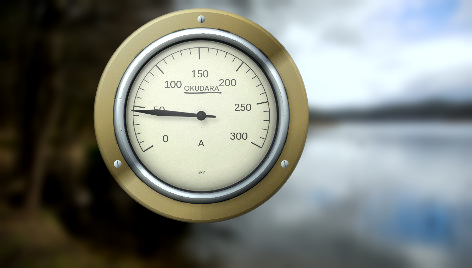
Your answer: **45** A
